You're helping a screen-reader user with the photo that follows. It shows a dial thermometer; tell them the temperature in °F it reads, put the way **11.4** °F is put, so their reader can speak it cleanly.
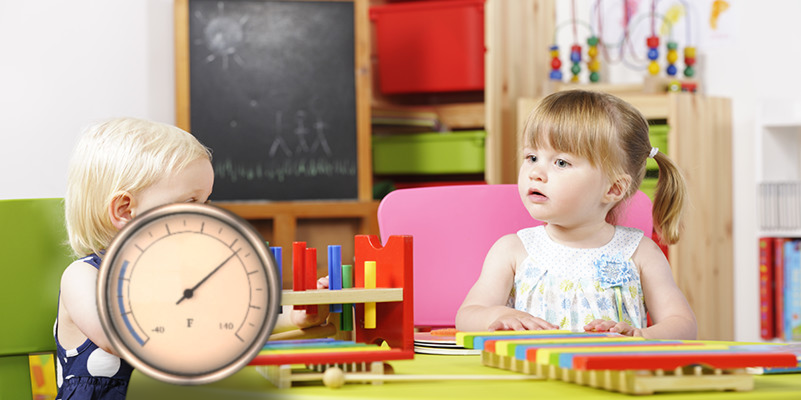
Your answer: **85** °F
